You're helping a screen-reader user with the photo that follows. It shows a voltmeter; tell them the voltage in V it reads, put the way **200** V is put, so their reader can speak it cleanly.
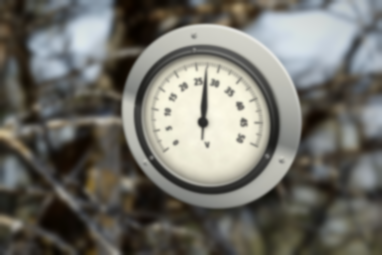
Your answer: **27.5** V
